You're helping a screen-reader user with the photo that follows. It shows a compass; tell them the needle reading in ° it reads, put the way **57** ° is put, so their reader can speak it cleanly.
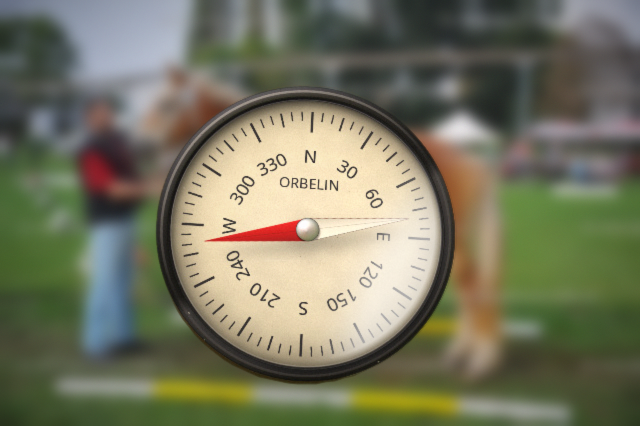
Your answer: **260** °
